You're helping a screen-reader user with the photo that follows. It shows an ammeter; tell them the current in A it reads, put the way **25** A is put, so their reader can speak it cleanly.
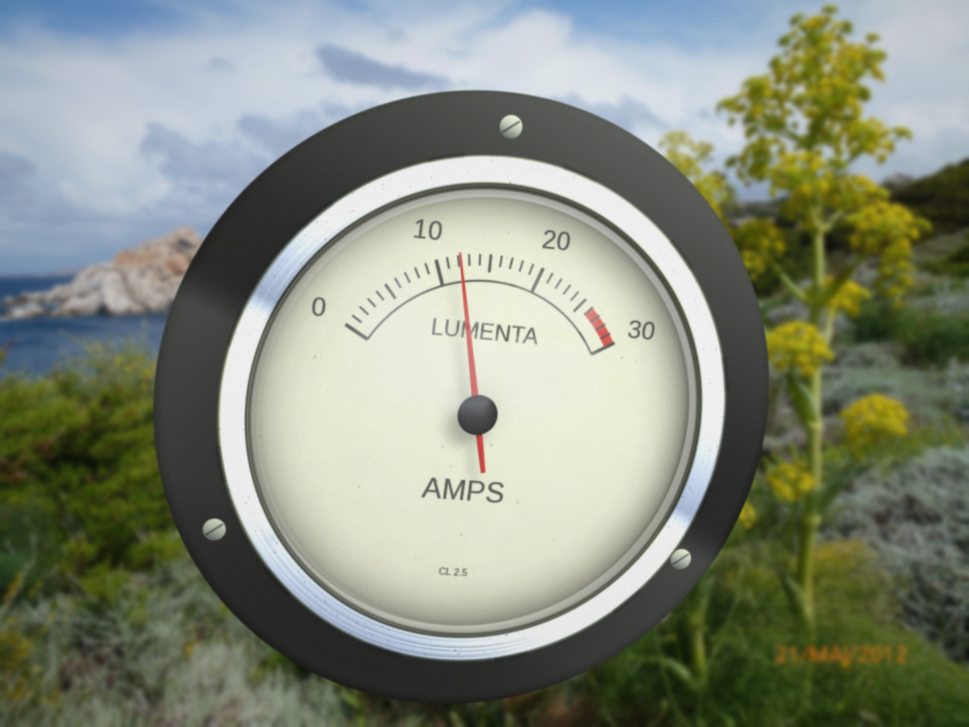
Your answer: **12** A
